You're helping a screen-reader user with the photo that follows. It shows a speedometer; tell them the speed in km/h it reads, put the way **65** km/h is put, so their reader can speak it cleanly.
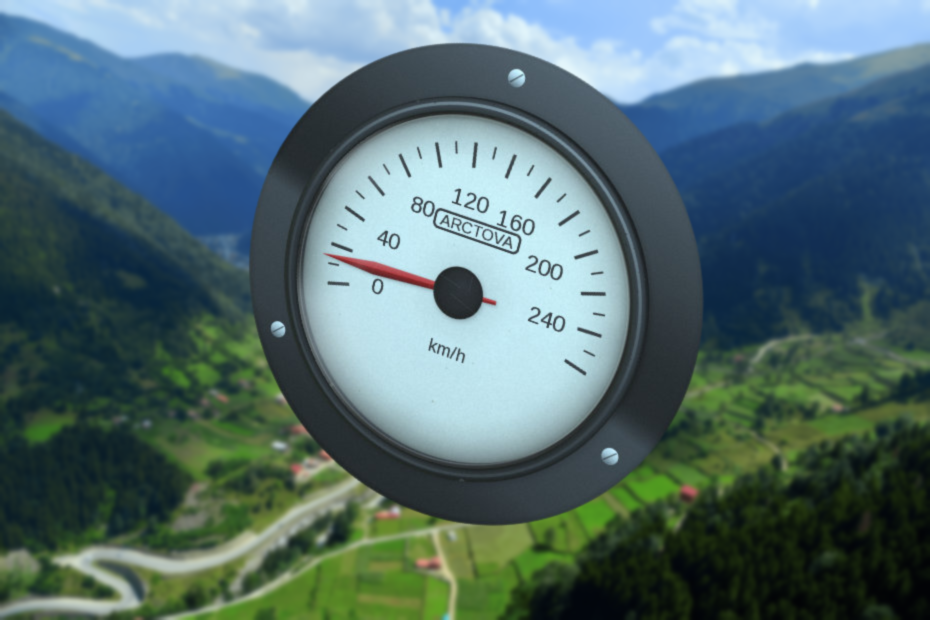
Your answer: **15** km/h
